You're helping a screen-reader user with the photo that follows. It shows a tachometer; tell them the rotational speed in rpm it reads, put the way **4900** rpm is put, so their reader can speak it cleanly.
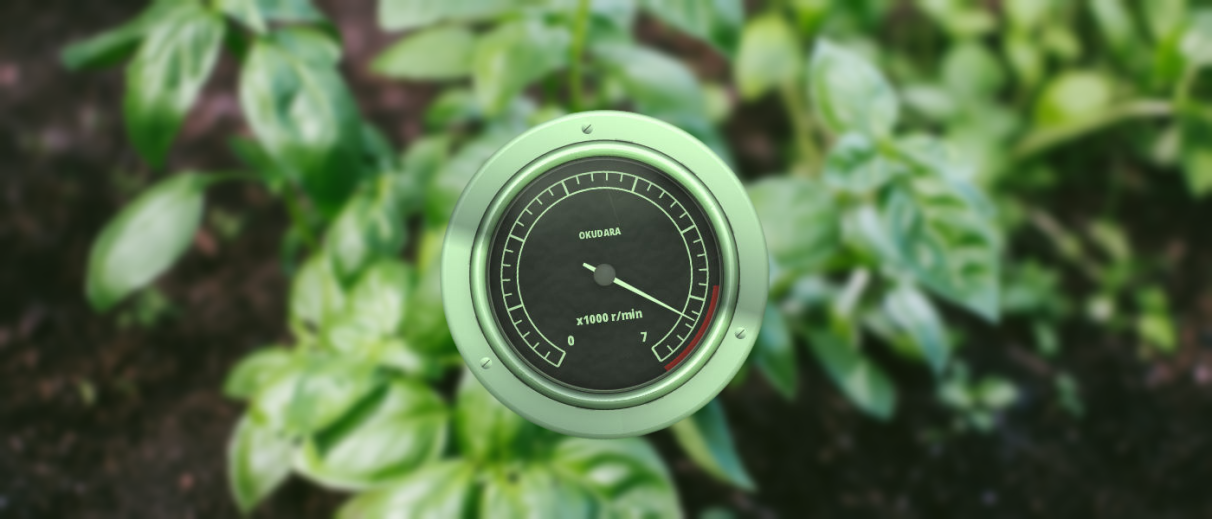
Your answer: **6300** rpm
